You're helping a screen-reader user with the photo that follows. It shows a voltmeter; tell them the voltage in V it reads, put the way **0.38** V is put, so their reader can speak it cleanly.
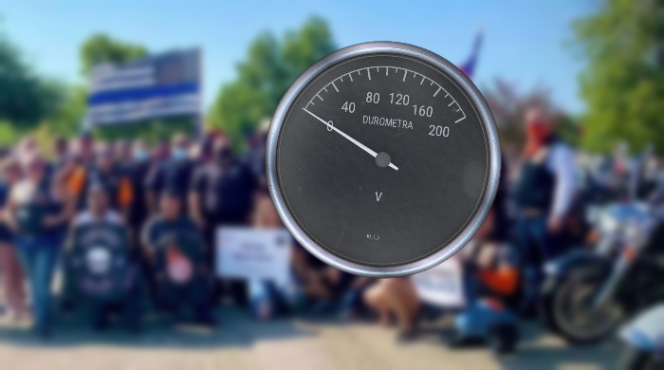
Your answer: **0** V
